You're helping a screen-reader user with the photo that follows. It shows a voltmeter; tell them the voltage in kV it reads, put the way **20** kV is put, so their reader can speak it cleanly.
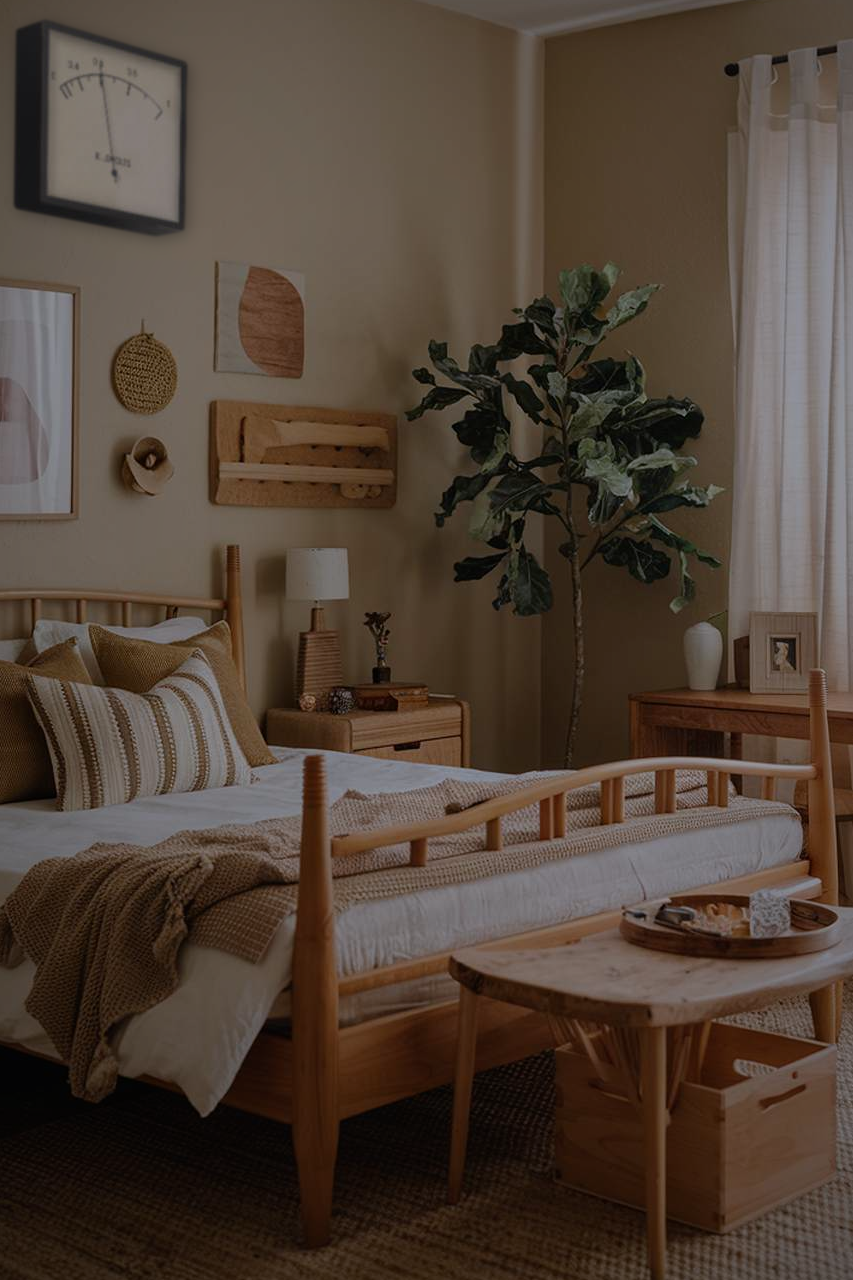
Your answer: **0.6** kV
